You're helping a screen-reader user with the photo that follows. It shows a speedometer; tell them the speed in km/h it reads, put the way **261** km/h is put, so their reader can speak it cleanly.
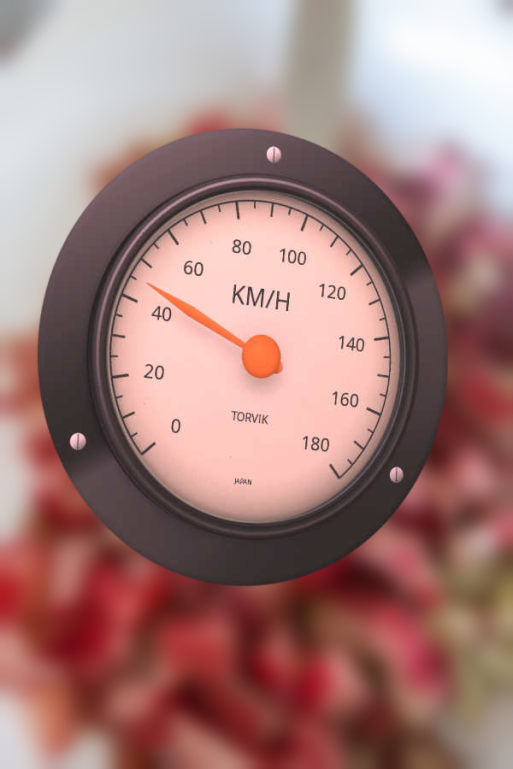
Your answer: **45** km/h
